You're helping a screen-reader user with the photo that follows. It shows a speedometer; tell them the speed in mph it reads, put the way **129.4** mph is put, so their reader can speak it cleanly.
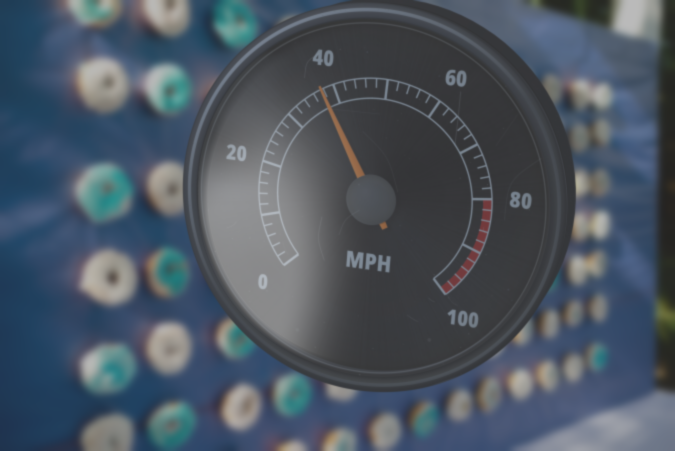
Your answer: **38** mph
